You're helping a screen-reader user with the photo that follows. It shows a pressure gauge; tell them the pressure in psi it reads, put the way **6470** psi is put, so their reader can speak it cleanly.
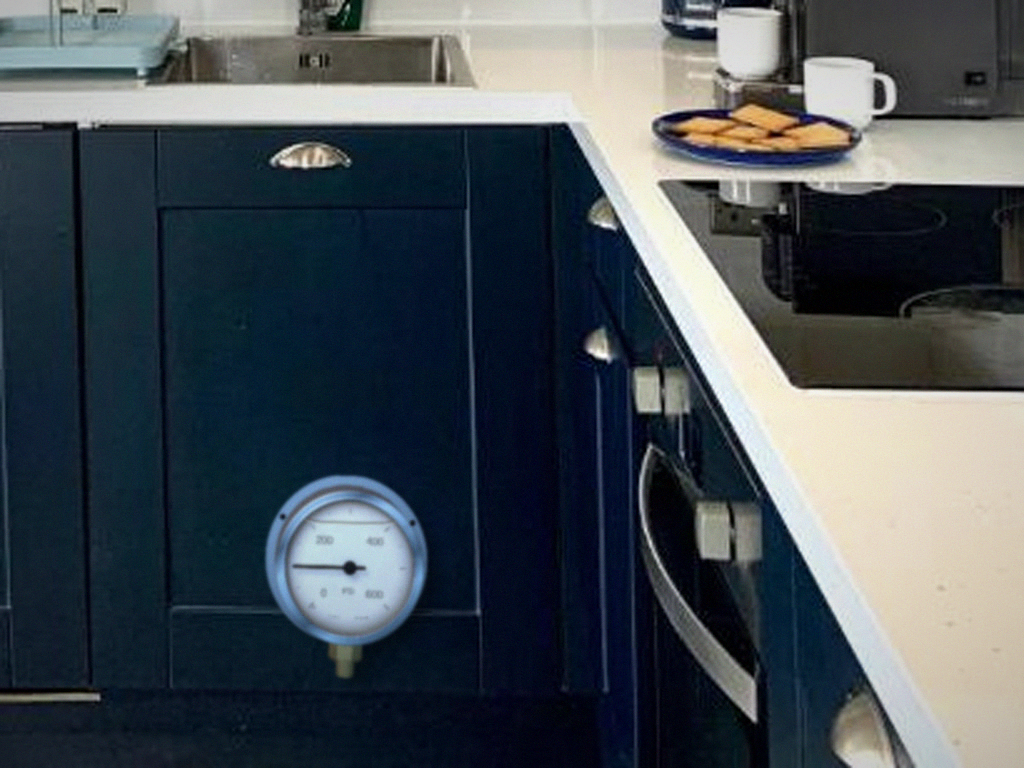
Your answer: **100** psi
